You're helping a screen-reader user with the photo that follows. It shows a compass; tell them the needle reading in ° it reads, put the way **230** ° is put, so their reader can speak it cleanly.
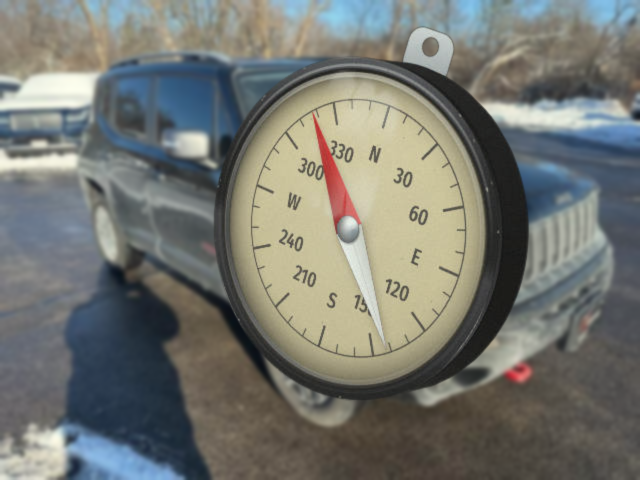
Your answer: **320** °
